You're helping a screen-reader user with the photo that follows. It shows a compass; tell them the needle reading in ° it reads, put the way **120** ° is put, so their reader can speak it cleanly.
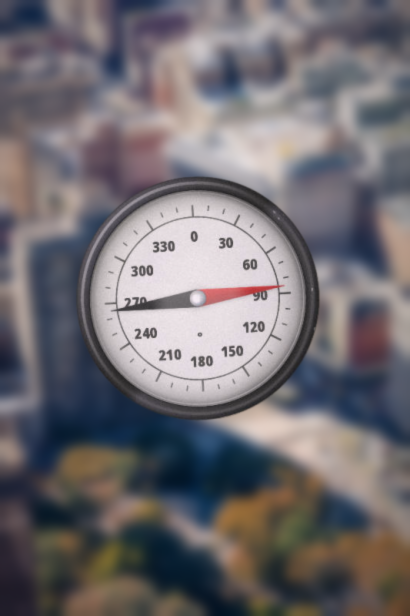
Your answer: **85** °
